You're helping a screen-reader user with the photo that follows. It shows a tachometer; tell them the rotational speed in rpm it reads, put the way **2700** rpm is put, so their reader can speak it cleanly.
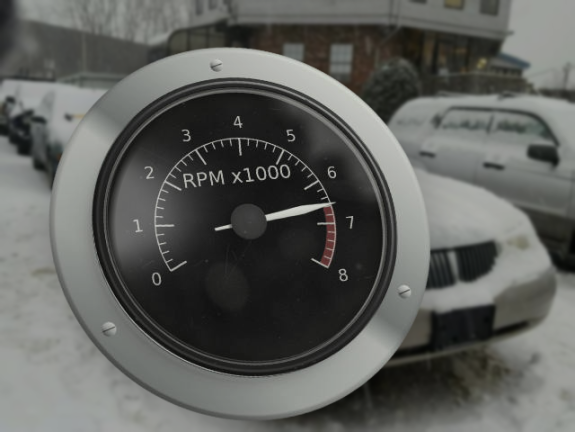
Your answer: **6600** rpm
